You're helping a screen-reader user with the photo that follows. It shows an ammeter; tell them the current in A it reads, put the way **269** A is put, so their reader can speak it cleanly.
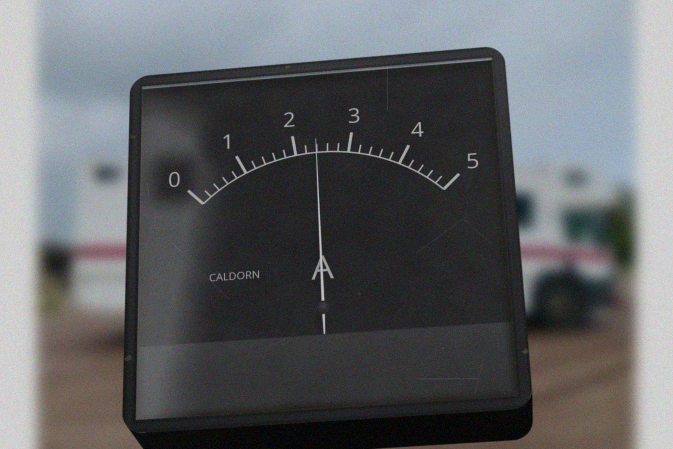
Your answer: **2.4** A
